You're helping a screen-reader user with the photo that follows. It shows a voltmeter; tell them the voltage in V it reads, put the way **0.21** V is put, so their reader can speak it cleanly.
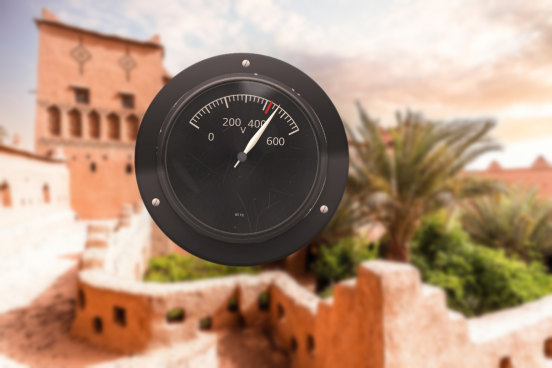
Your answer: **460** V
